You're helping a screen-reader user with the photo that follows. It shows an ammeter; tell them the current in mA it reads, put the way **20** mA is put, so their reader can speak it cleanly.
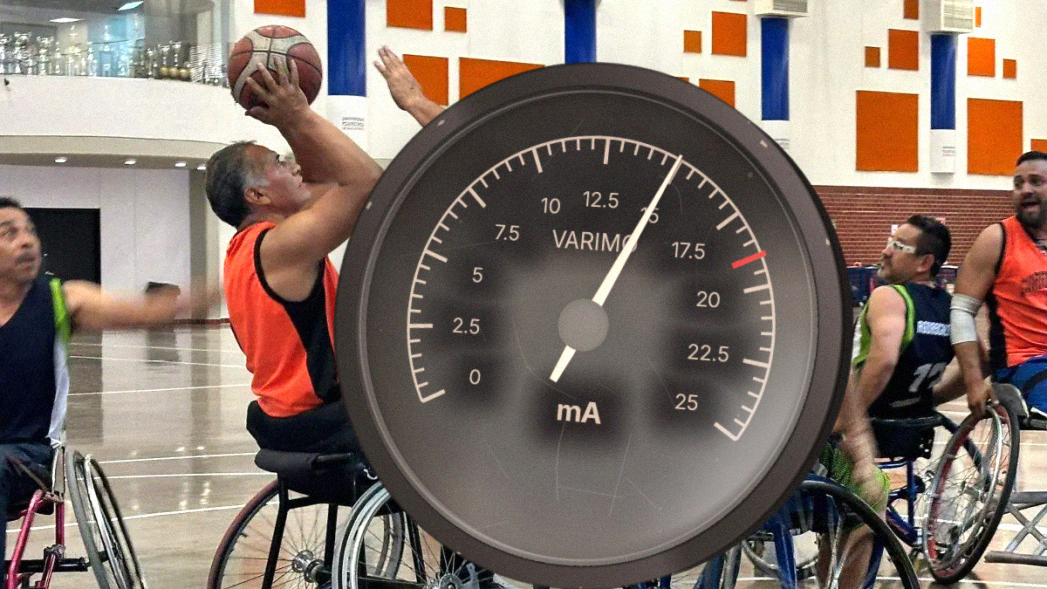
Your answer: **15** mA
